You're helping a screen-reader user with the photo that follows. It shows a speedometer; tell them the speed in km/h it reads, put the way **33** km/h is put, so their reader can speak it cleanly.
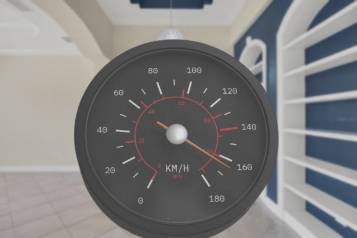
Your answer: **165** km/h
